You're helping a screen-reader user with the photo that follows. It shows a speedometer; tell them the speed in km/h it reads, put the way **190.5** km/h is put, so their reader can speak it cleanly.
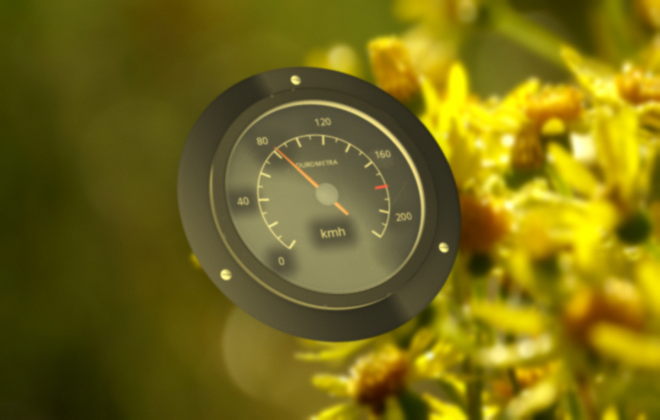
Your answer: **80** km/h
